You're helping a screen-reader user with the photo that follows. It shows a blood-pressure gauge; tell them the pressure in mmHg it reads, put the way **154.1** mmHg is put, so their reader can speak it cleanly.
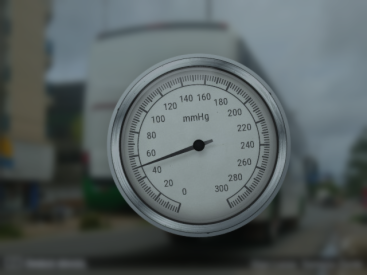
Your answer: **50** mmHg
